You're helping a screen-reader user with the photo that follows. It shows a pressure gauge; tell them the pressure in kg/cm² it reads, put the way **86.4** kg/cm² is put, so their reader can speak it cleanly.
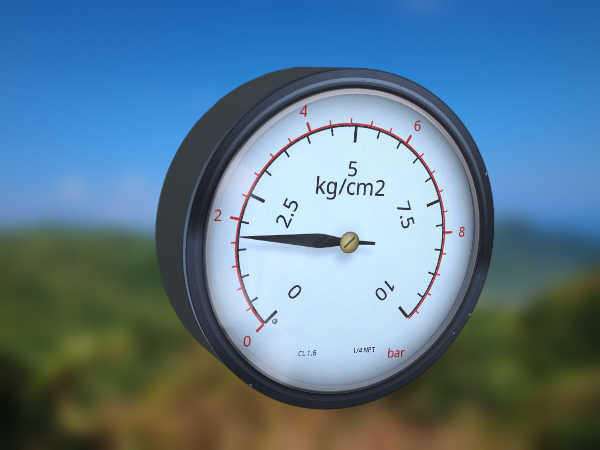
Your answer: **1.75** kg/cm²
